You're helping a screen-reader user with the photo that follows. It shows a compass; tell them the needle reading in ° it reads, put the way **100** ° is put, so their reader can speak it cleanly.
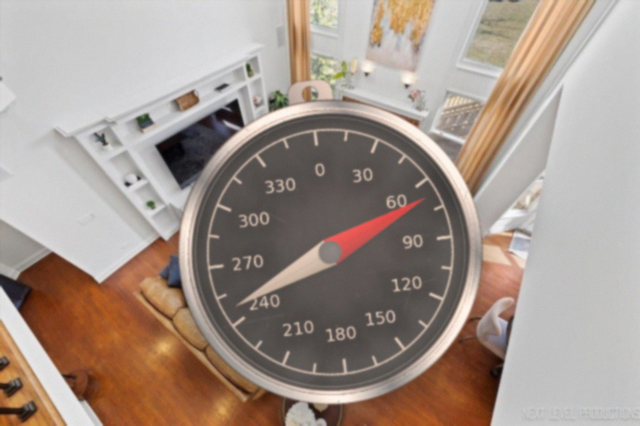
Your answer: **67.5** °
